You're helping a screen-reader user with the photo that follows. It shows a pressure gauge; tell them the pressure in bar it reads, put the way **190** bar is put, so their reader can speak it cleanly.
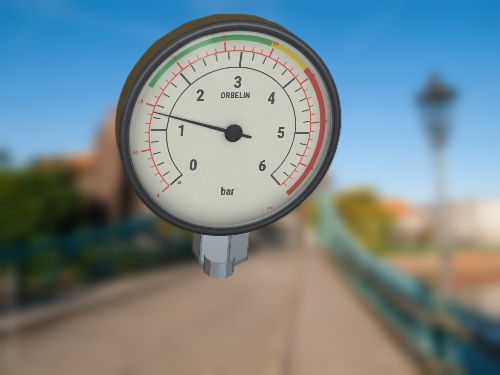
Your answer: **1.3** bar
